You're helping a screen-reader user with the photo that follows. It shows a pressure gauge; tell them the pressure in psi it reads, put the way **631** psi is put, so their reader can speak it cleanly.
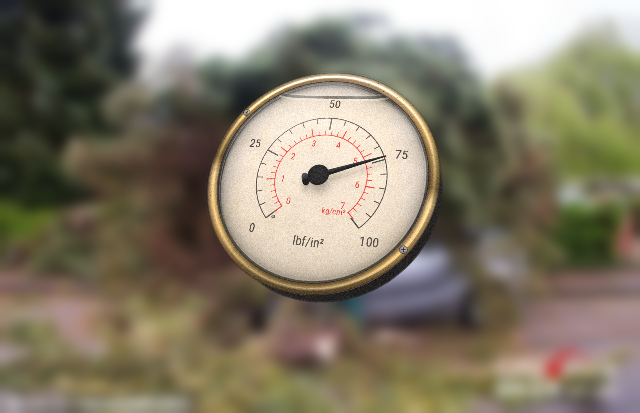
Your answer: **75** psi
